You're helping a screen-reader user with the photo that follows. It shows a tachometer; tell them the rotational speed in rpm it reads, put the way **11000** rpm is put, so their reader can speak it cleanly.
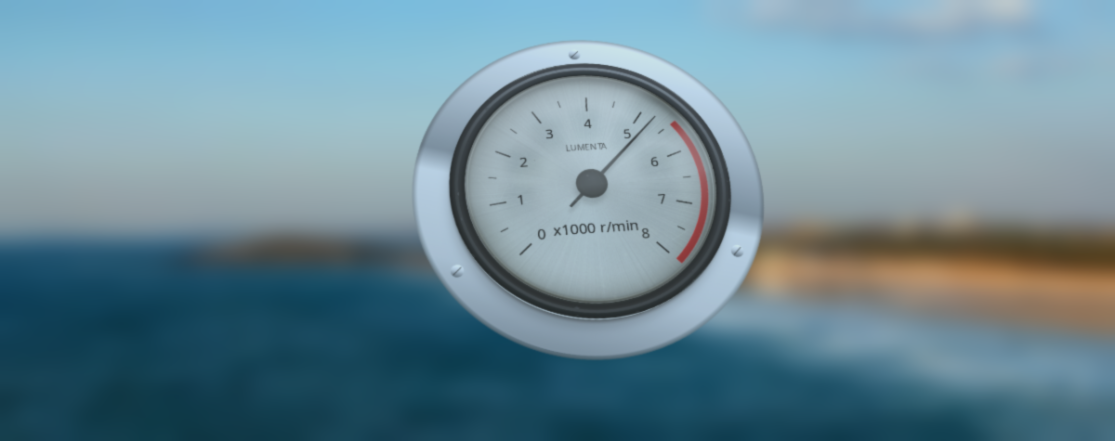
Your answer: **5250** rpm
